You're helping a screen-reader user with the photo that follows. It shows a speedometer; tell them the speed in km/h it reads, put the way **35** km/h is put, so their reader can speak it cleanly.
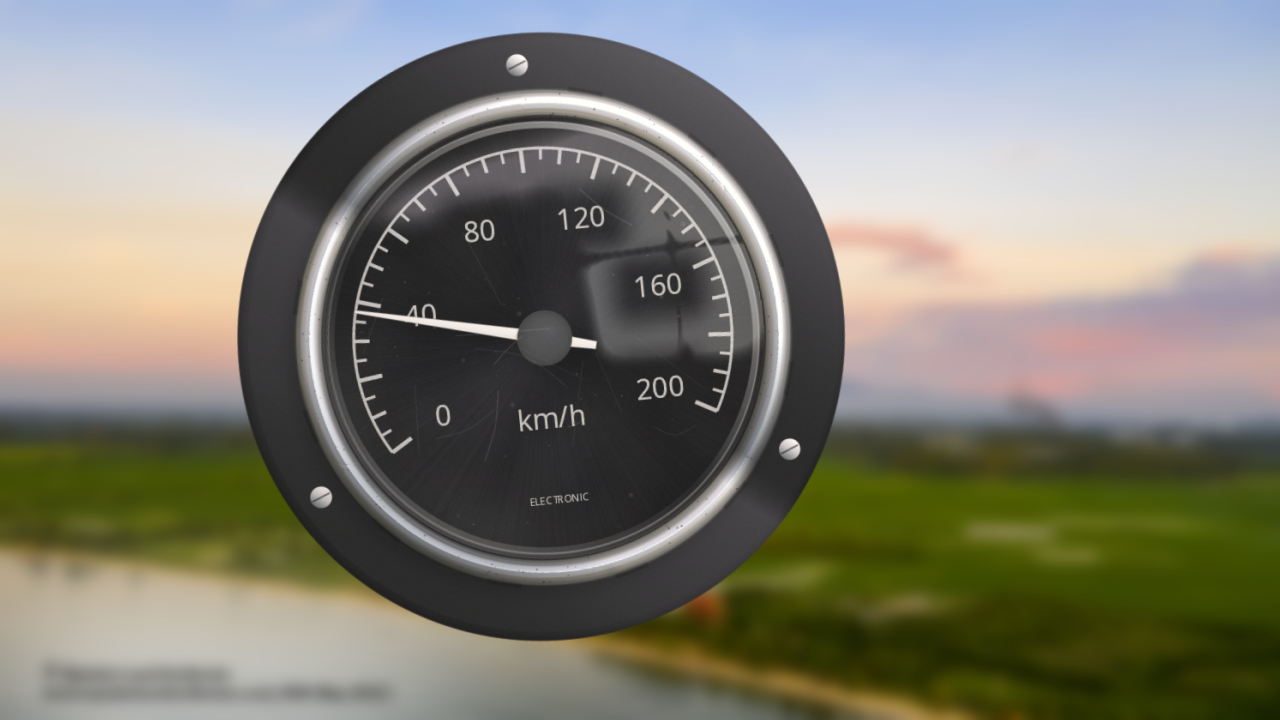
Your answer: **37.5** km/h
